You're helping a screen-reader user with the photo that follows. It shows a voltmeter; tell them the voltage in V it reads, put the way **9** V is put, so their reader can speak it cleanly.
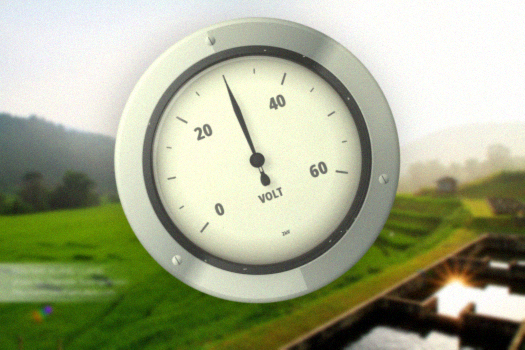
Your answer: **30** V
